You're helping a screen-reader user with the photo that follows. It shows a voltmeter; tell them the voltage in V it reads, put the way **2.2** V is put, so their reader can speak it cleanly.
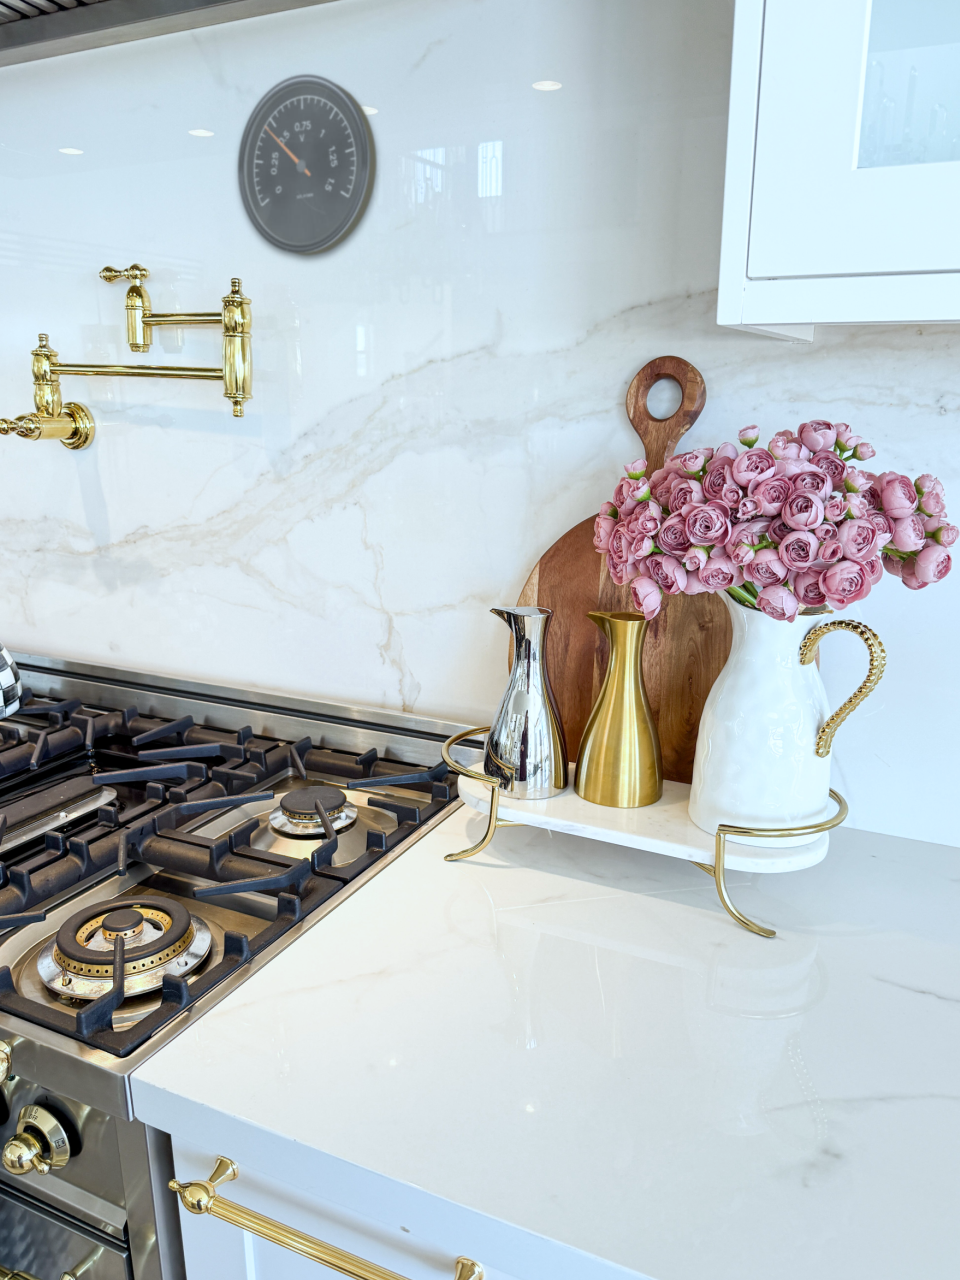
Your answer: **0.45** V
